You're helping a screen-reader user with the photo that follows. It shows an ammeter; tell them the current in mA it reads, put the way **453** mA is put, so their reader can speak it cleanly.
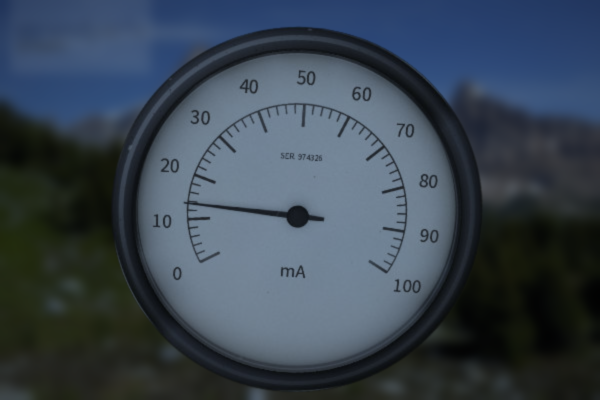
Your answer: **14** mA
